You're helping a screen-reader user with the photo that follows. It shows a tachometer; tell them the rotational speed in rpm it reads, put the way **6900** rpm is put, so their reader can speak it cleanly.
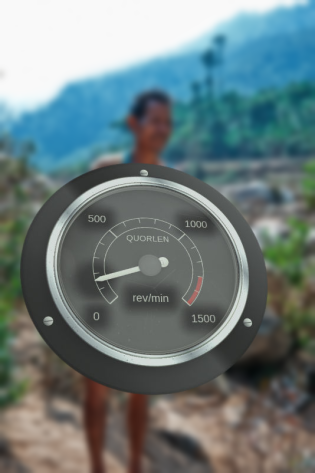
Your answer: **150** rpm
